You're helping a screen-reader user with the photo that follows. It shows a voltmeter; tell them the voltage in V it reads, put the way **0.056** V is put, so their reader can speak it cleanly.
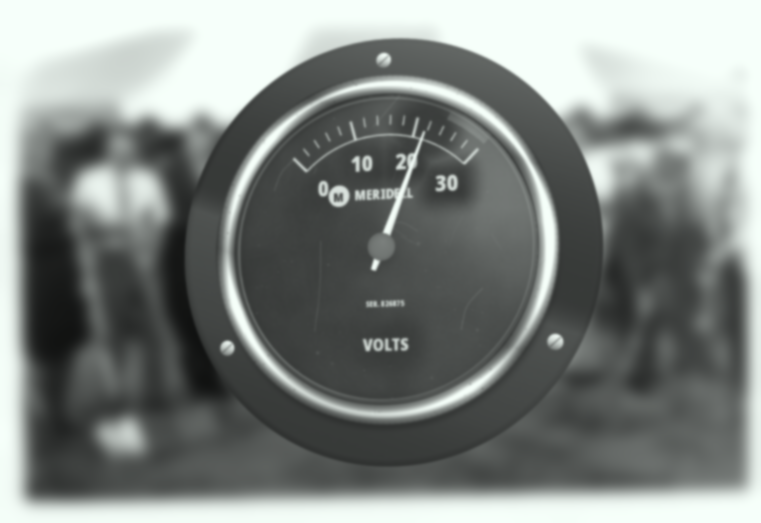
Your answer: **22** V
